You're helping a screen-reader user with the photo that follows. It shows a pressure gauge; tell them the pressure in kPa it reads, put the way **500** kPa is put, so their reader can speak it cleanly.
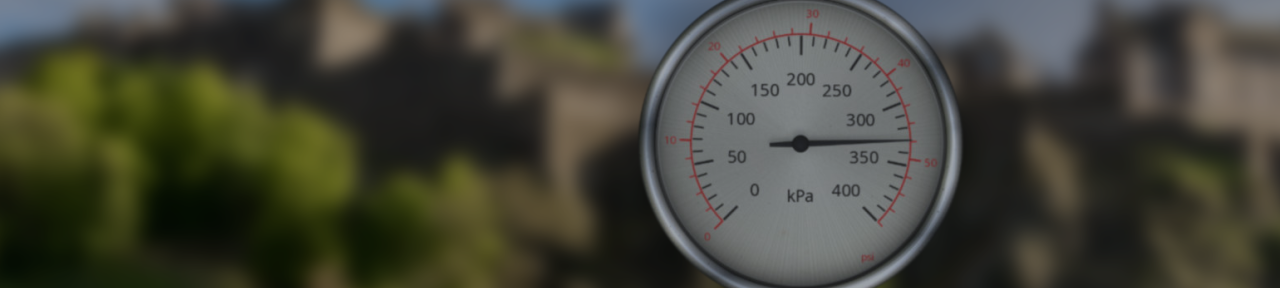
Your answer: **330** kPa
